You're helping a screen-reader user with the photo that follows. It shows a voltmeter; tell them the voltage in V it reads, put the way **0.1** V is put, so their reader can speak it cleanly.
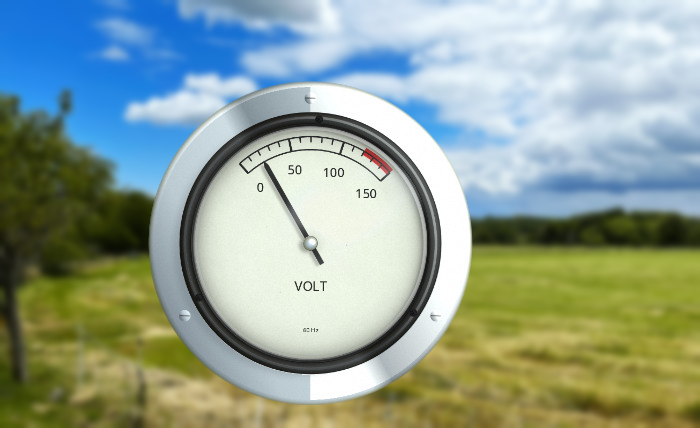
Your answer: **20** V
